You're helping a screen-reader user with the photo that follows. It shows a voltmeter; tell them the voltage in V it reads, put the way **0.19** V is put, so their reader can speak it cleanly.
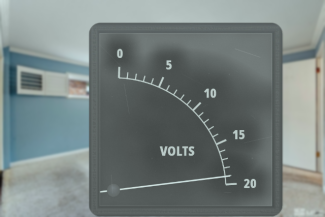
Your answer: **19** V
